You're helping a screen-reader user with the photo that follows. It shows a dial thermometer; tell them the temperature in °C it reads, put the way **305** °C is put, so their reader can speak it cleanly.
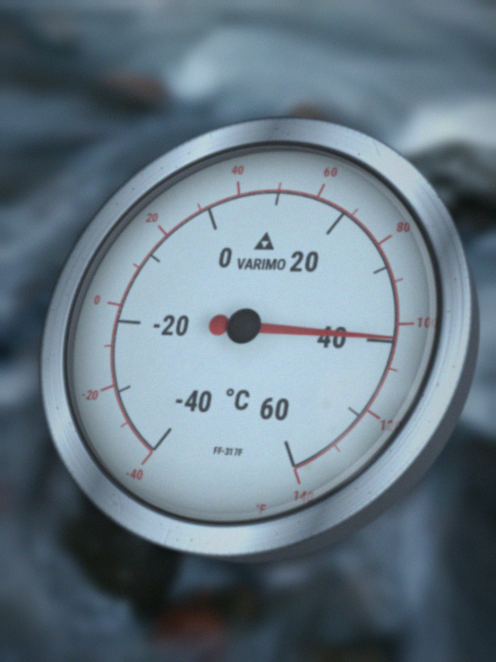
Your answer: **40** °C
